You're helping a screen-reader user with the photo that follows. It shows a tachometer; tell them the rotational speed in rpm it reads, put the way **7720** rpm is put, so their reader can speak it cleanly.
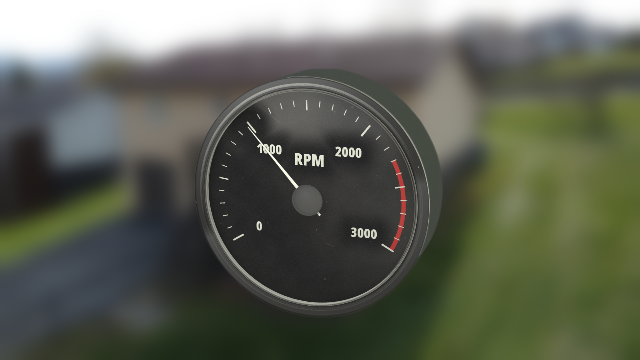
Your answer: **1000** rpm
